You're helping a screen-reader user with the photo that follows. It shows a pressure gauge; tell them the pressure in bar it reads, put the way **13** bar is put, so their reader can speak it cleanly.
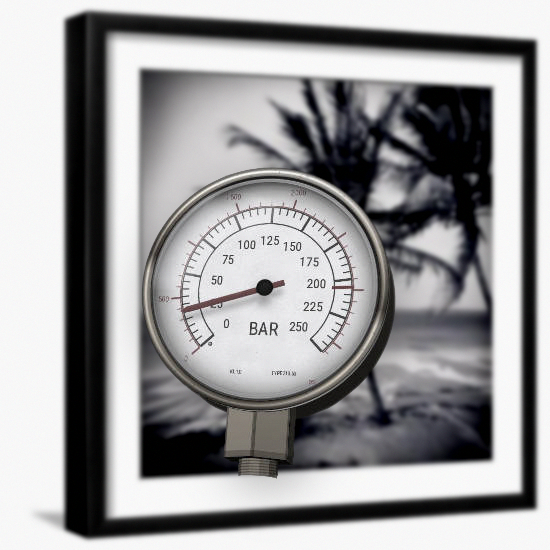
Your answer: **25** bar
